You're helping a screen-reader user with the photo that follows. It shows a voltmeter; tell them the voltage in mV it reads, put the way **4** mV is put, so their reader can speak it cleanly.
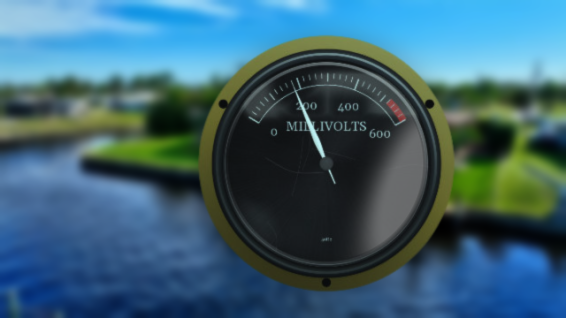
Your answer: **180** mV
